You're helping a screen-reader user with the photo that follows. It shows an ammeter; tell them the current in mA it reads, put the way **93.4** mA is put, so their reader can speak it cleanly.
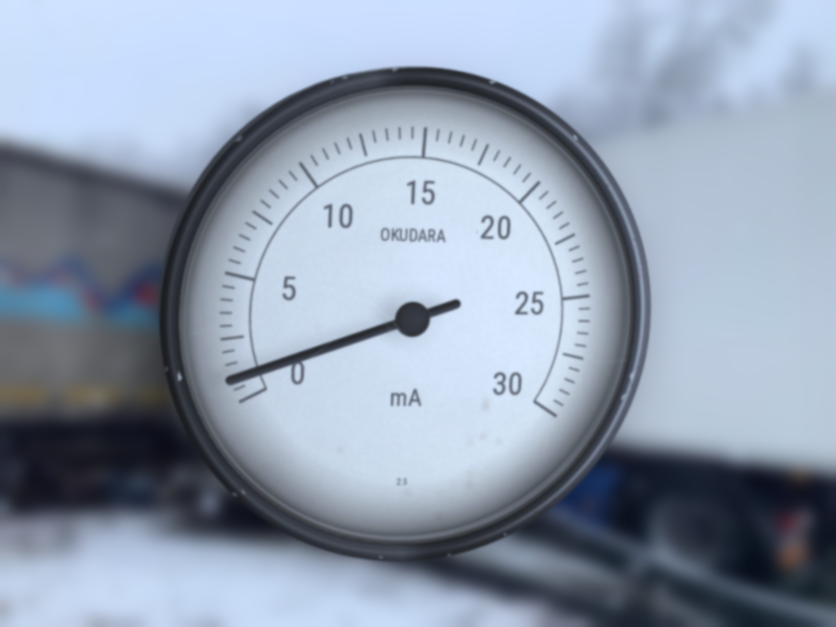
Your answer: **1** mA
